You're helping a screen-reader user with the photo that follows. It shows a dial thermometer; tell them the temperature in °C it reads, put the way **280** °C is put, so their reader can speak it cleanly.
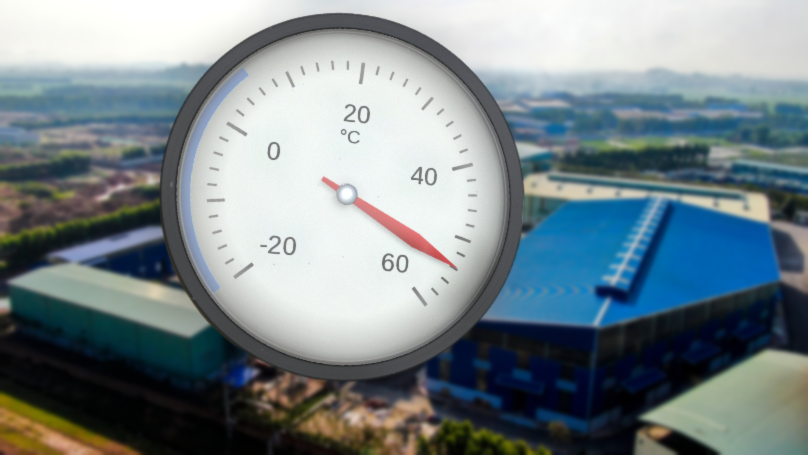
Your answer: **54** °C
